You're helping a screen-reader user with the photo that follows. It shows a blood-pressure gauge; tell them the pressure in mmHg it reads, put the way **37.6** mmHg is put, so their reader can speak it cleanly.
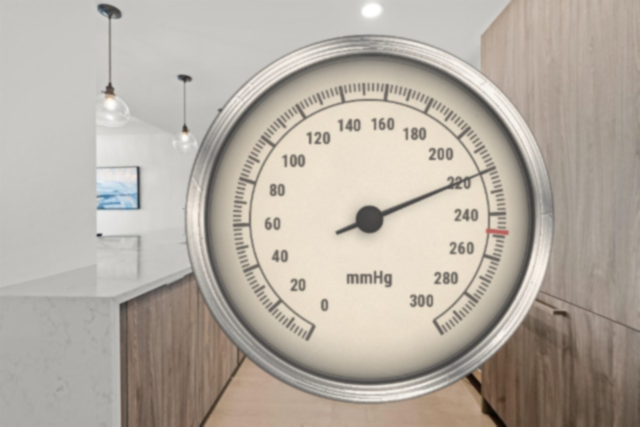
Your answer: **220** mmHg
